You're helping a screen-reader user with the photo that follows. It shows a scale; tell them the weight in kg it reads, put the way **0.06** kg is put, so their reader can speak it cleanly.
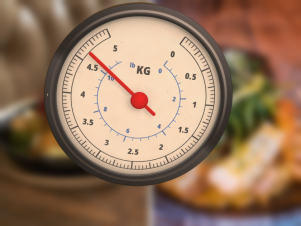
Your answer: **4.65** kg
